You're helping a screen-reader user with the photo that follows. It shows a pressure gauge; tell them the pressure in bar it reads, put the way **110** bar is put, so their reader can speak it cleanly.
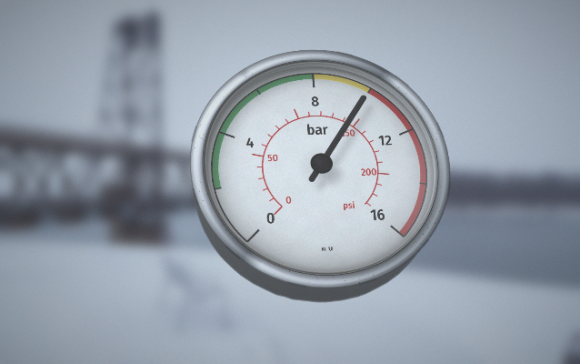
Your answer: **10** bar
